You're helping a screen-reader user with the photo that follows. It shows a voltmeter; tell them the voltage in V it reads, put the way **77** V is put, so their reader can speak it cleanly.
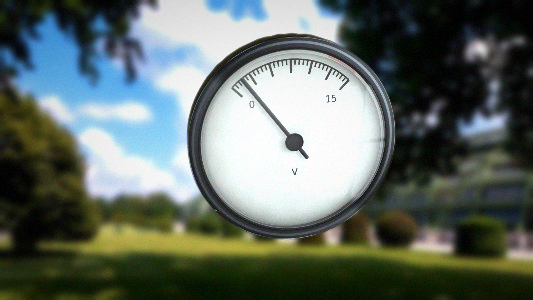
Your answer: **1.5** V
